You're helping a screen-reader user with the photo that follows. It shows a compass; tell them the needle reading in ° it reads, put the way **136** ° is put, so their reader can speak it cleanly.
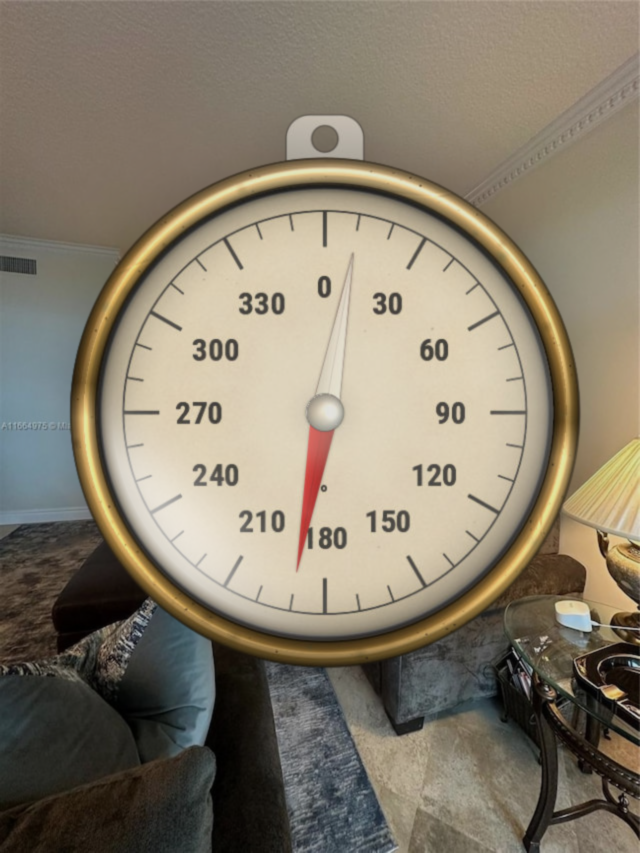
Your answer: **190** °
